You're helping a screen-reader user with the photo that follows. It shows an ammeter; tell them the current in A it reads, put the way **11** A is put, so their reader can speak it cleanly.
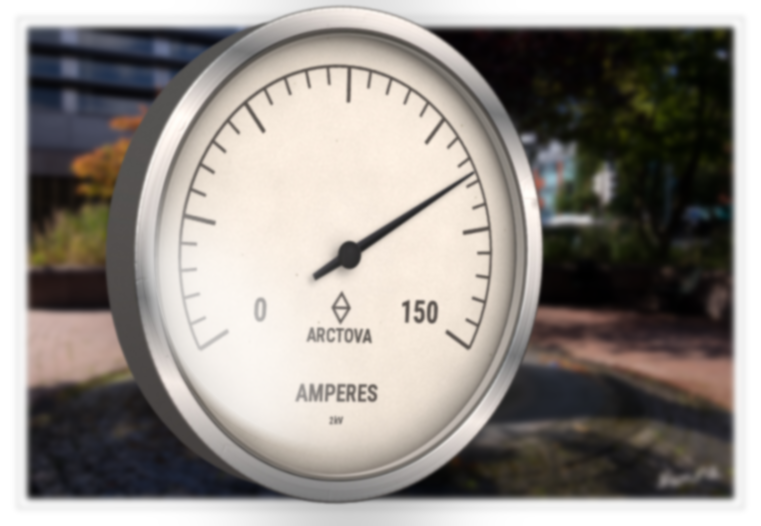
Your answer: **112.5** A
